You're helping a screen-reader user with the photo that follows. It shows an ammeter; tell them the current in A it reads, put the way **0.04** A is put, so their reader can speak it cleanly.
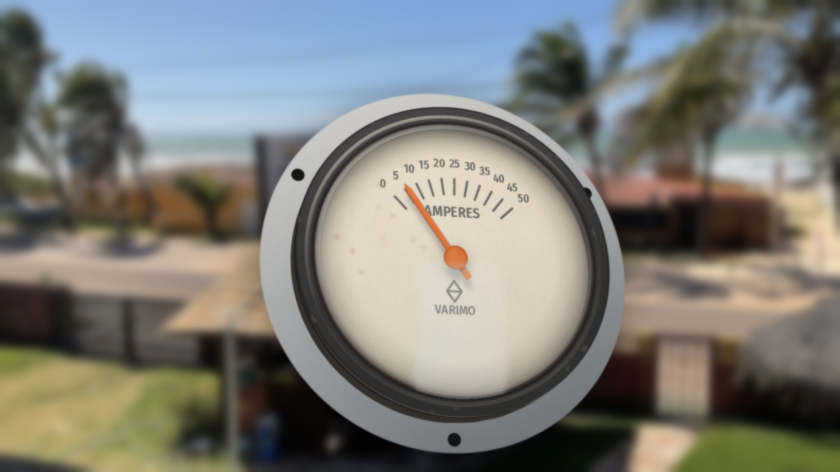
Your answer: **5** A
